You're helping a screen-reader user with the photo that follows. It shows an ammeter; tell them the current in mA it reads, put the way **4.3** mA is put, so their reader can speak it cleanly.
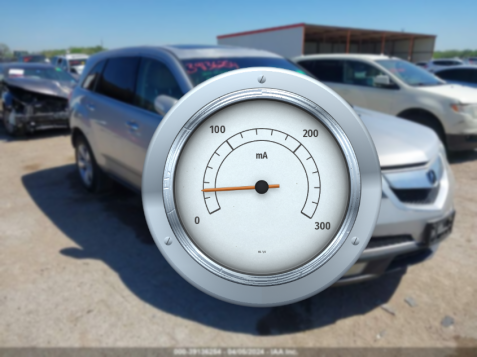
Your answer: **30** mA
